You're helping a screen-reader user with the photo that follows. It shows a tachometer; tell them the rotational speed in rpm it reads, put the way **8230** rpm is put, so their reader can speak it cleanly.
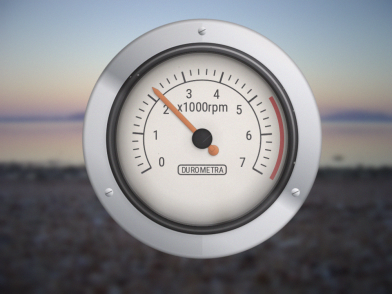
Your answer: **2200** rpm
